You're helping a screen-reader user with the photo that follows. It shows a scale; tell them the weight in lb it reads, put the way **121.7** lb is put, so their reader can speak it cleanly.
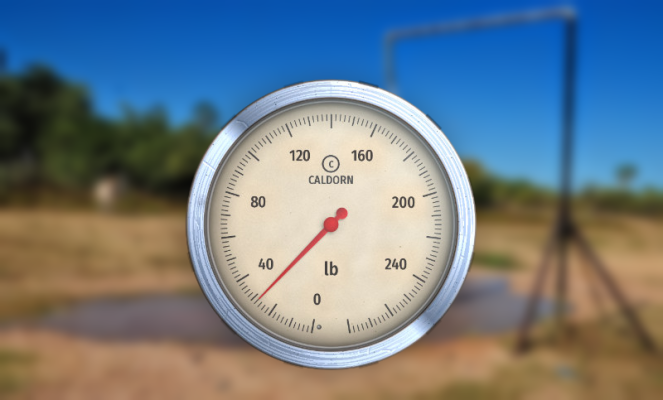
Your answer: **28** lb
